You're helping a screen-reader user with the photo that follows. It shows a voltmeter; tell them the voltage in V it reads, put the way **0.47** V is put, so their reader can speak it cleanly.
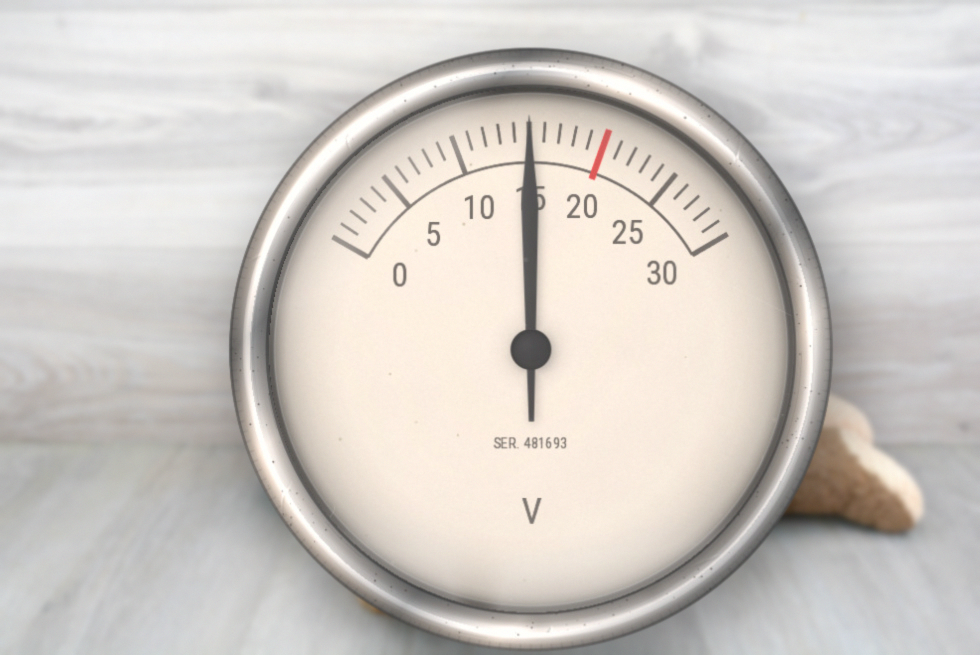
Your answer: **15** V
